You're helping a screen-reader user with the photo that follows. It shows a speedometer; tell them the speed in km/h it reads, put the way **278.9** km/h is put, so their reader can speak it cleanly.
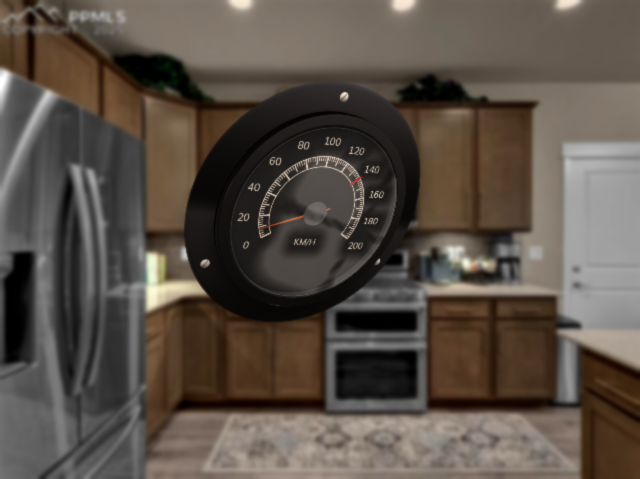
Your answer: **10** km/h
